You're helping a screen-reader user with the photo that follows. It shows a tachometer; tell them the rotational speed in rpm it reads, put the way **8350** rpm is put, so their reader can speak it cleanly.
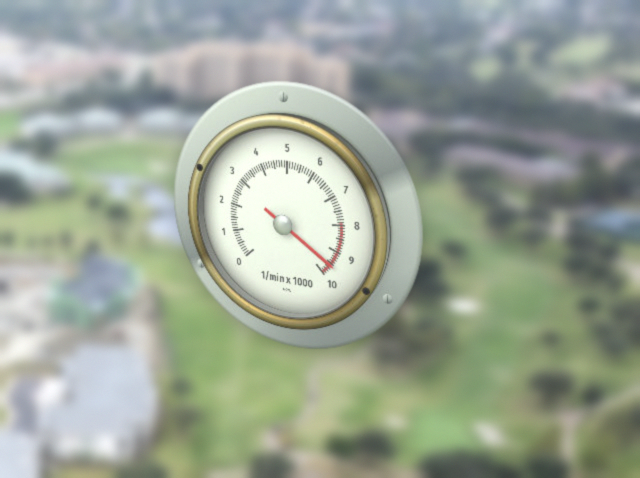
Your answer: **9500** rpm
